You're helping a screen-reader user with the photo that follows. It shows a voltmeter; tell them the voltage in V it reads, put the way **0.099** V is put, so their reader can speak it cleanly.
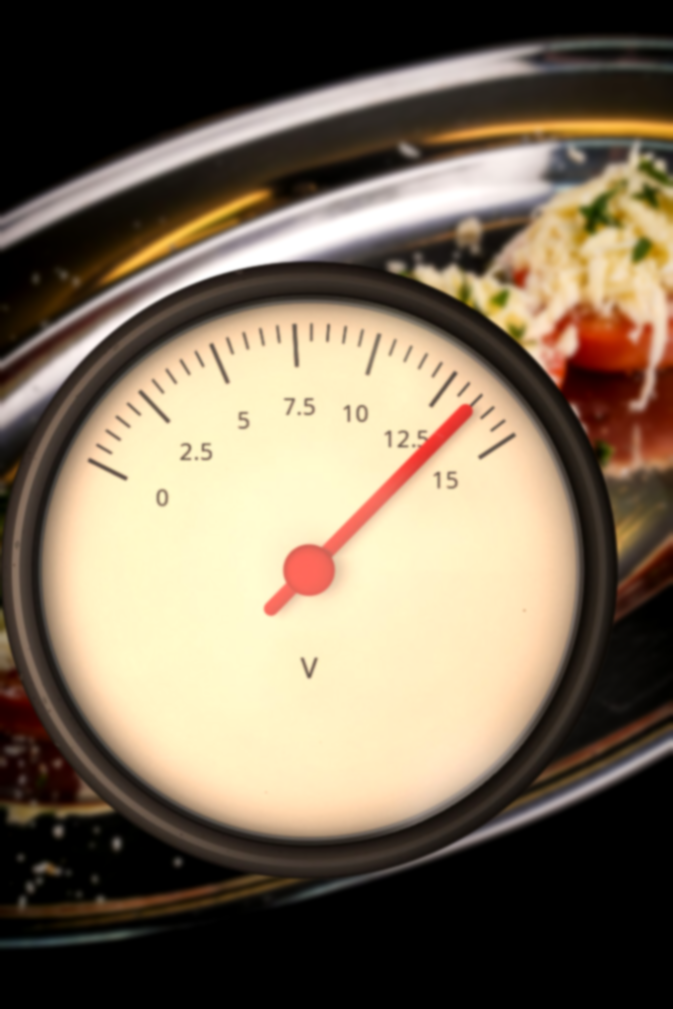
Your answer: **13.5** V
